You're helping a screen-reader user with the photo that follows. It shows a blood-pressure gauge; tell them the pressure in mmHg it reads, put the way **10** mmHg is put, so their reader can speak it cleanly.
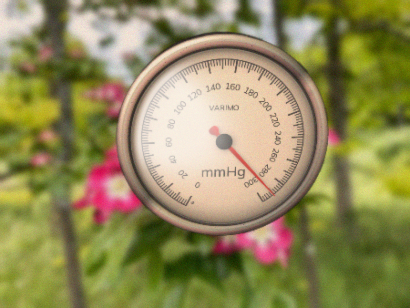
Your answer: **290** mmHg
